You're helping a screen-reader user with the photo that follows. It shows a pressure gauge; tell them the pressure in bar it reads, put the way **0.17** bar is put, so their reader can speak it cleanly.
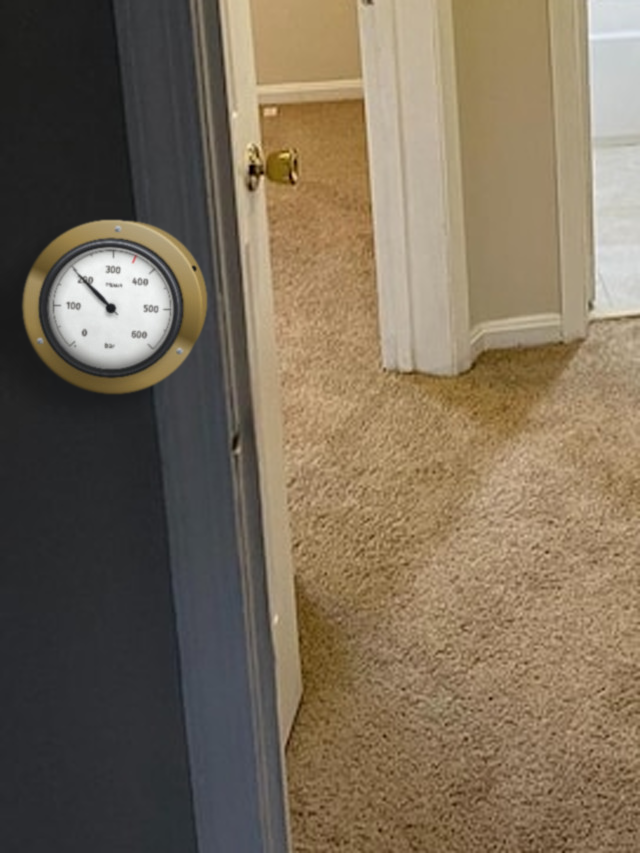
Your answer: **200** bar
